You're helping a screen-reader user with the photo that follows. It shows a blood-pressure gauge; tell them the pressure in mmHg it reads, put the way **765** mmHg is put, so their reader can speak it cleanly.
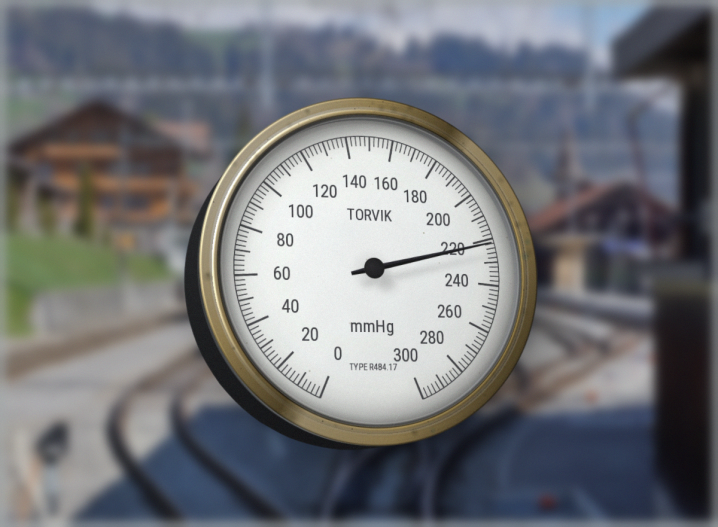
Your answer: **222** mmHg
